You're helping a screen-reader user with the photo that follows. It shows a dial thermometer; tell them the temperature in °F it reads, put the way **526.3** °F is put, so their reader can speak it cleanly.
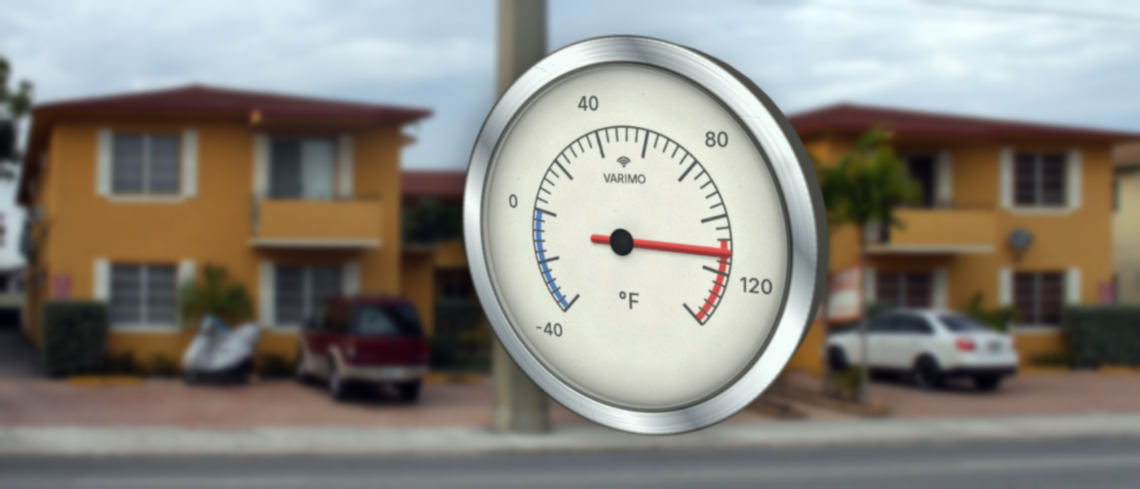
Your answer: **112** °F
